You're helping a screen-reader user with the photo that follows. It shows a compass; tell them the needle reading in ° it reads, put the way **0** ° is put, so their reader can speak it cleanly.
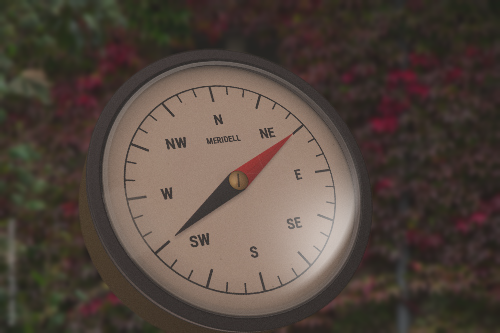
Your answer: **60** °
